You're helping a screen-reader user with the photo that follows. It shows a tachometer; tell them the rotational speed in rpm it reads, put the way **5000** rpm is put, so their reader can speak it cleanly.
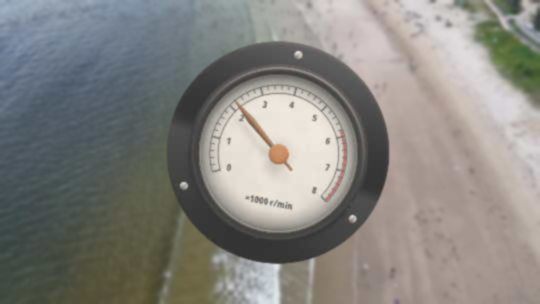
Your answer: **2200** rpm
